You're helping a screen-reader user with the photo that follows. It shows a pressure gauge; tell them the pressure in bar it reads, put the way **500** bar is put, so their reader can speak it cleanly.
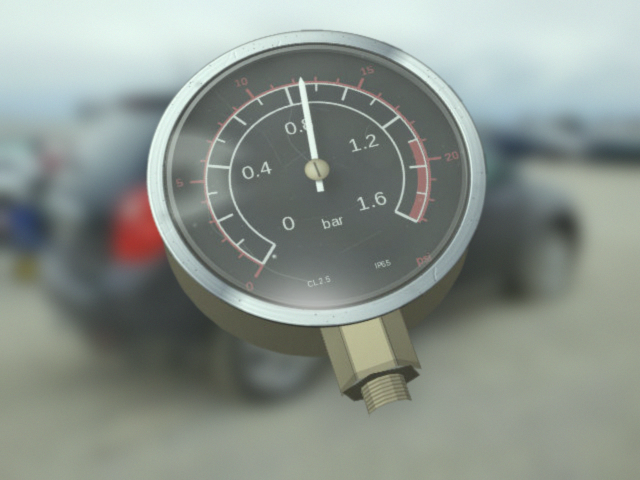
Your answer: **0.85** bar
